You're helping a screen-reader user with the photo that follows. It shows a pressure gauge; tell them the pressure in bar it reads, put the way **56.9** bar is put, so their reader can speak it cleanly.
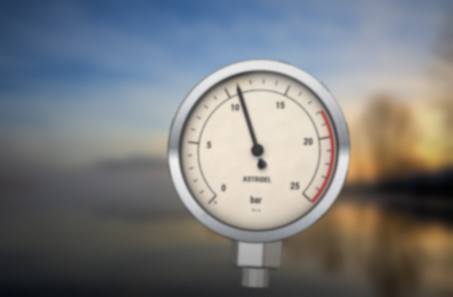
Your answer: **11** bar
